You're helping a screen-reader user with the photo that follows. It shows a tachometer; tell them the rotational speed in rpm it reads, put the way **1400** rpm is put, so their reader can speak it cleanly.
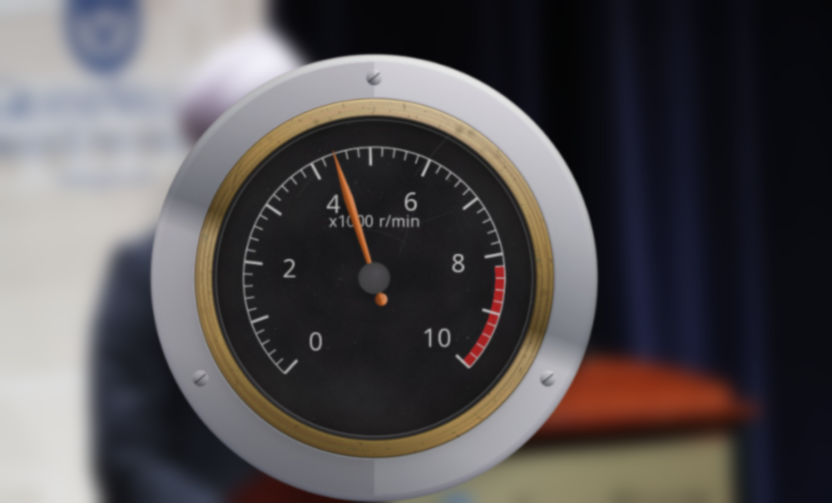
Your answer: **4400** rpm
